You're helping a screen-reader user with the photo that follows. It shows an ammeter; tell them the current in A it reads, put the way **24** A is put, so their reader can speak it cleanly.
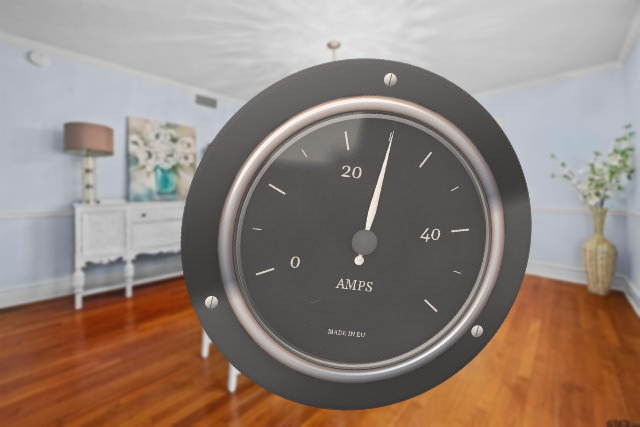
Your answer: **25** A
